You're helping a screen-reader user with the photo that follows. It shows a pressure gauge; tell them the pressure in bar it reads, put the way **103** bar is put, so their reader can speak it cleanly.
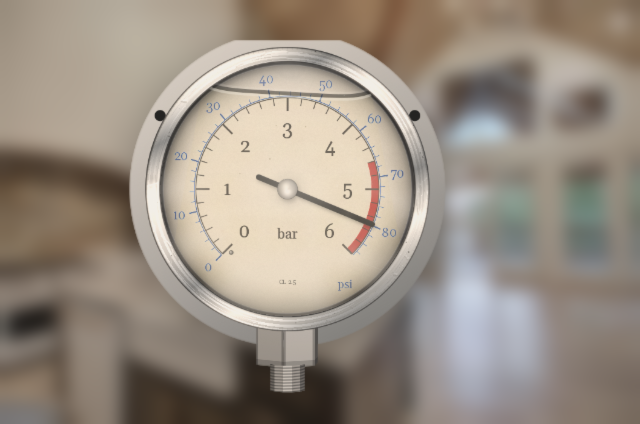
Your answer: **5.5** bar
